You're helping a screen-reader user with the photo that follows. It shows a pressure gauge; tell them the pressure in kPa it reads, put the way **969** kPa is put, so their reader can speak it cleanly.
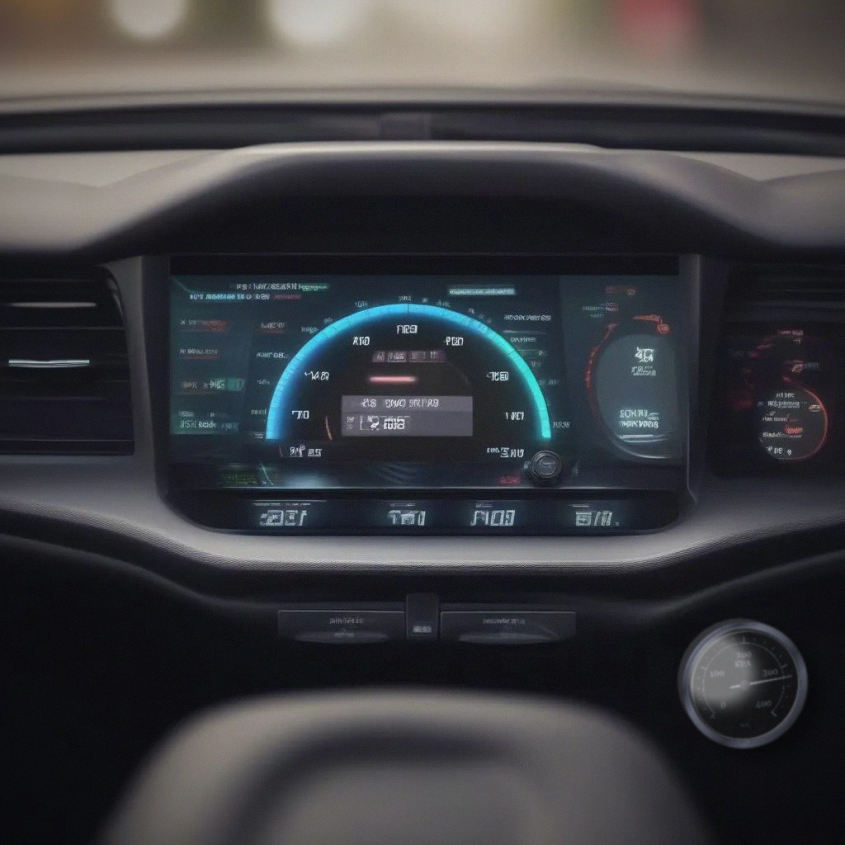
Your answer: **320** kPa
